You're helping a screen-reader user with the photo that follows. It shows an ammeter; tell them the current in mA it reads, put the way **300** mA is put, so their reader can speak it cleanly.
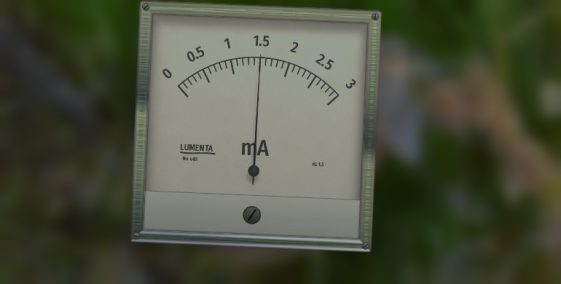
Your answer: **1.5** mA
